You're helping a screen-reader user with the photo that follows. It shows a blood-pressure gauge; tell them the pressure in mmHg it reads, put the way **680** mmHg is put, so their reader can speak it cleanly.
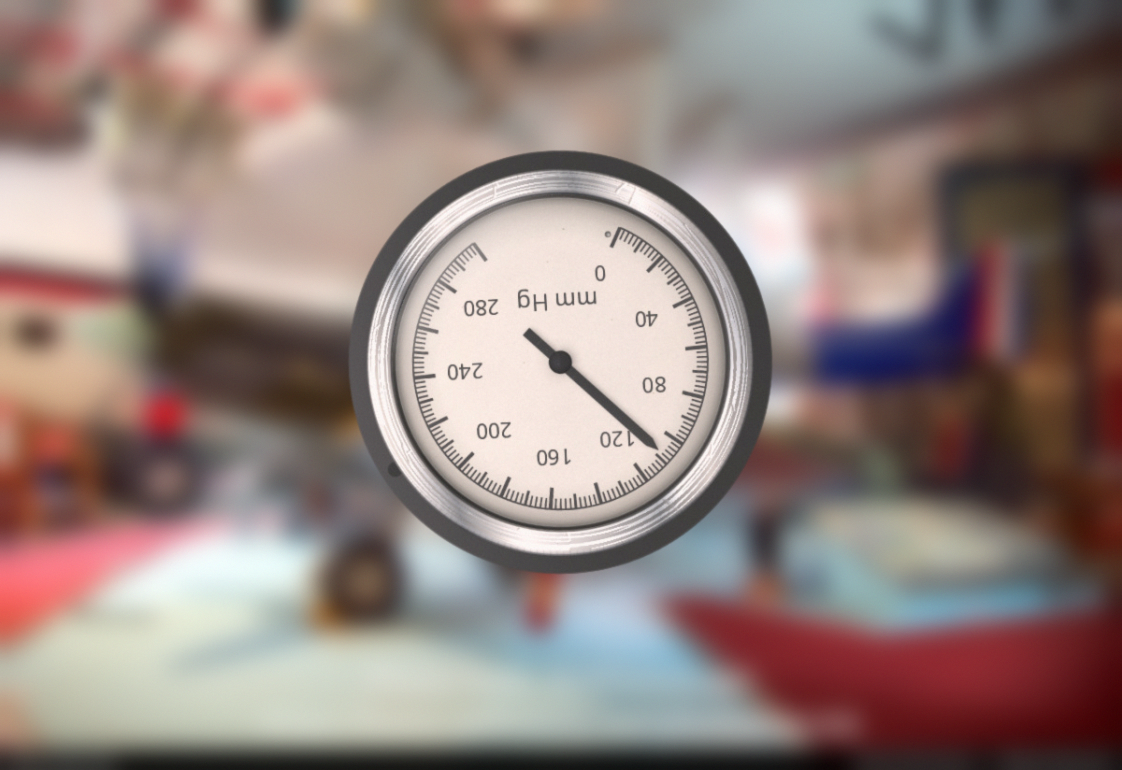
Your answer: **108** mmHg
